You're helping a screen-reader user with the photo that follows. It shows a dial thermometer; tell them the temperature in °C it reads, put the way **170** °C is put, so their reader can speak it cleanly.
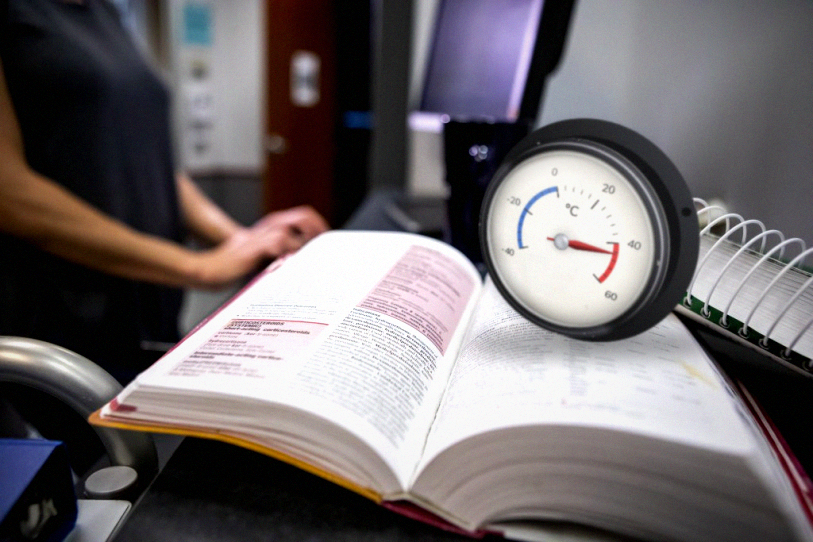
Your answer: **44** °C
